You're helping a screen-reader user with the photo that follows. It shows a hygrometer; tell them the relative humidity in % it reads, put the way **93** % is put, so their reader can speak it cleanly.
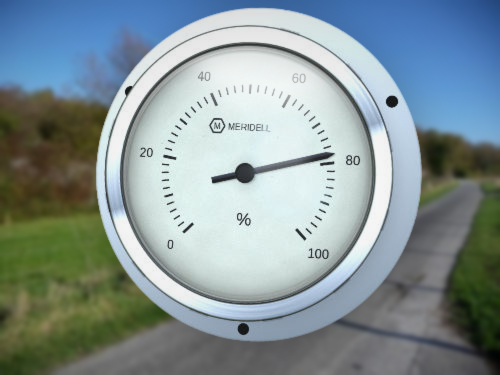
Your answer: **78** %
